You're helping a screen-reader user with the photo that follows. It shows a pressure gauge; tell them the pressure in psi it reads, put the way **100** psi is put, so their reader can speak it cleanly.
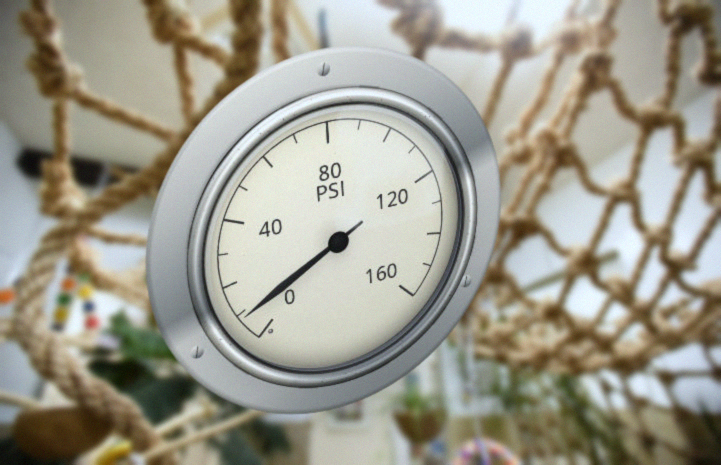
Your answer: **10** psi
